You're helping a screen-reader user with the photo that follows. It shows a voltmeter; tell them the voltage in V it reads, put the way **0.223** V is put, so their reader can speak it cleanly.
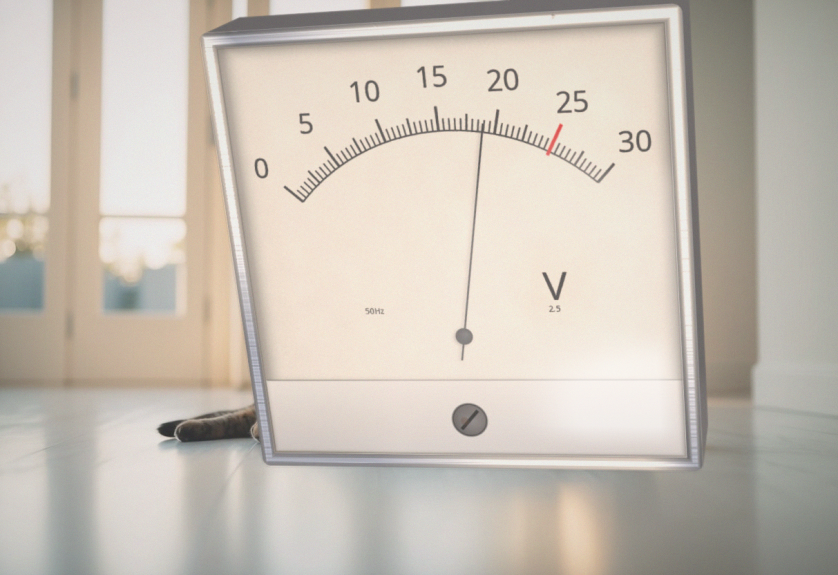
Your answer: **19** V
